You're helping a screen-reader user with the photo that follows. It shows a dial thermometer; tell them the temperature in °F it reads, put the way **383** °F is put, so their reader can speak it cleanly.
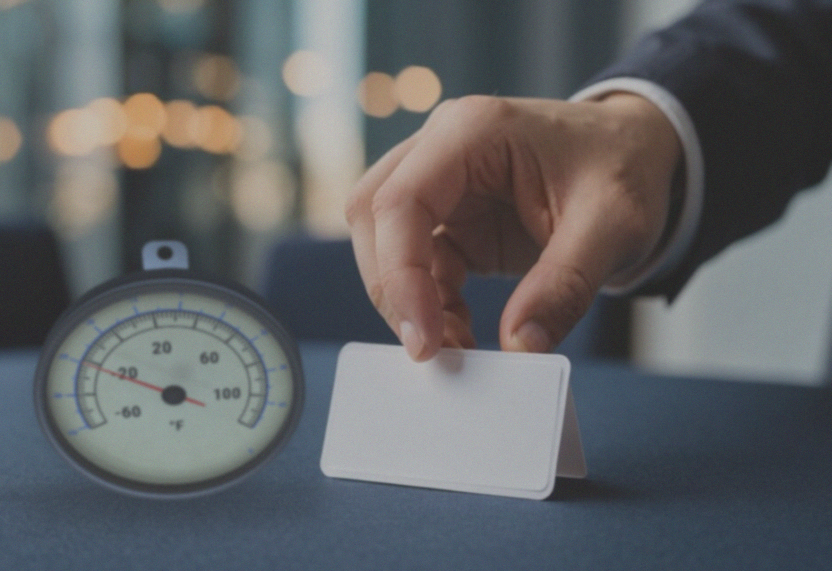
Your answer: **-20** °F
